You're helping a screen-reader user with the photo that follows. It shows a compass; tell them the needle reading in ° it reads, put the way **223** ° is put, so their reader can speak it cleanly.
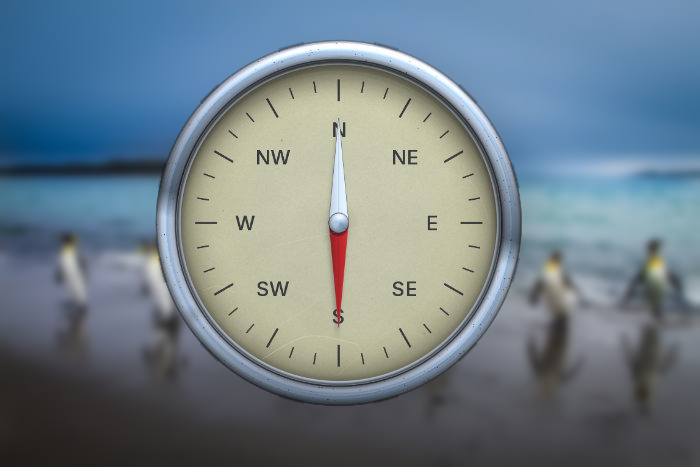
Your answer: **180** °
